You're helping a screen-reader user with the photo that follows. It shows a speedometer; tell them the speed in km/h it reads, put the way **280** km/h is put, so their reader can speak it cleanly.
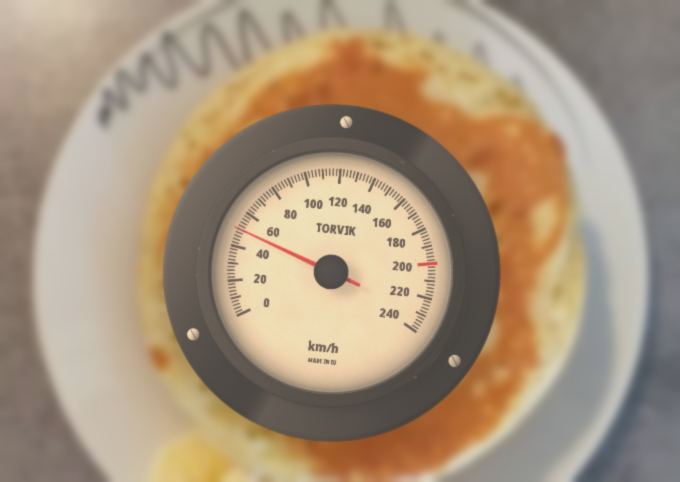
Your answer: **50** km/h
